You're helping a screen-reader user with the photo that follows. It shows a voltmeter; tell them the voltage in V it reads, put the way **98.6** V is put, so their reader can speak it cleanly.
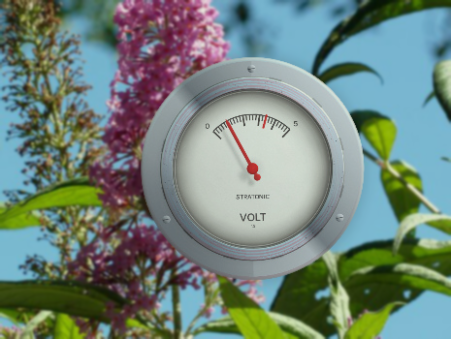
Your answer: **1** V
